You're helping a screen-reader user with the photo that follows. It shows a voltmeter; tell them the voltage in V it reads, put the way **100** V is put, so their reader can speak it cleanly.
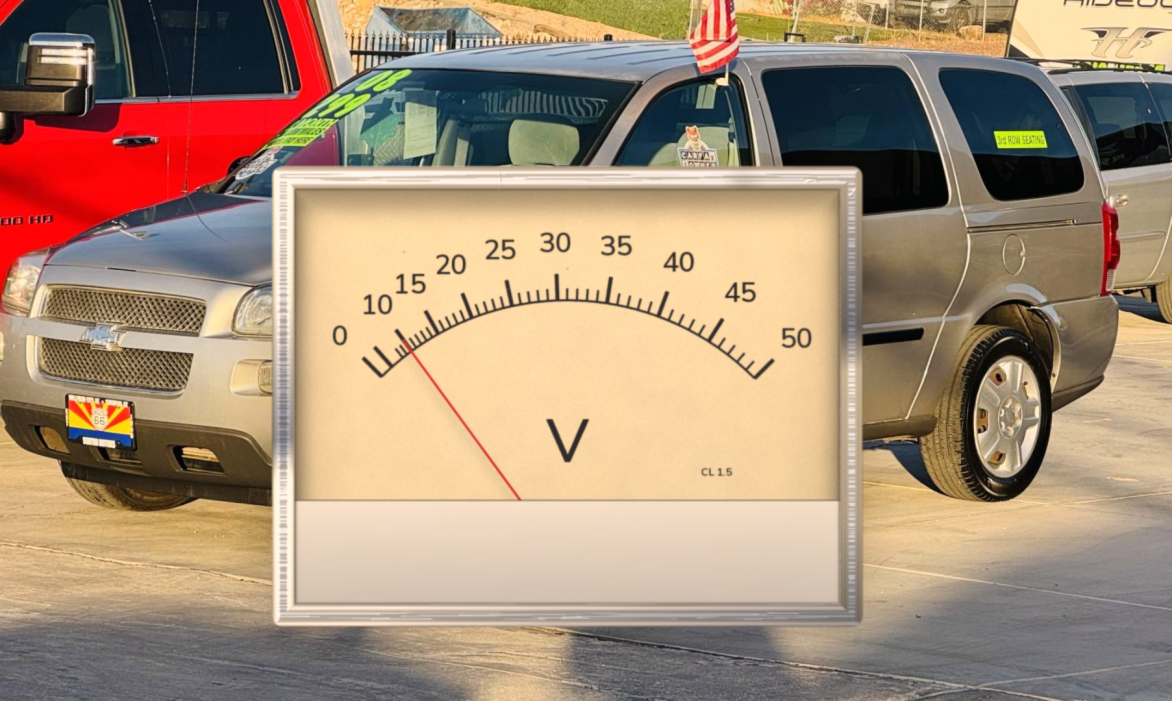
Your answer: **10** V
